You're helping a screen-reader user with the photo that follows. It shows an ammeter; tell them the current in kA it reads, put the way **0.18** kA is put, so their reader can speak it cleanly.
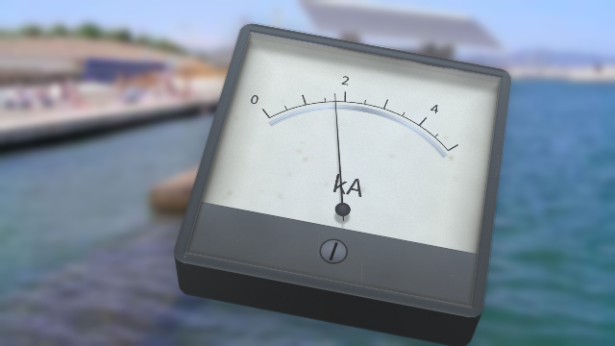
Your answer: **1.75** kA
